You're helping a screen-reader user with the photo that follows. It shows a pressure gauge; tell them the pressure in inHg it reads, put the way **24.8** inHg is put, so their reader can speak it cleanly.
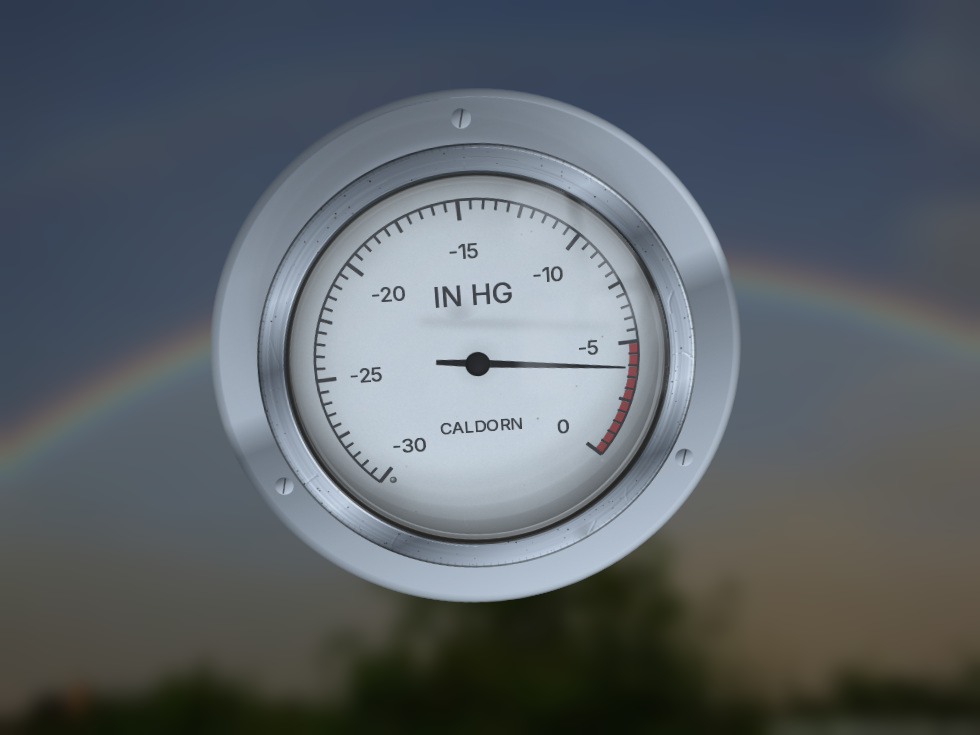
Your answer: **-4** inHg
